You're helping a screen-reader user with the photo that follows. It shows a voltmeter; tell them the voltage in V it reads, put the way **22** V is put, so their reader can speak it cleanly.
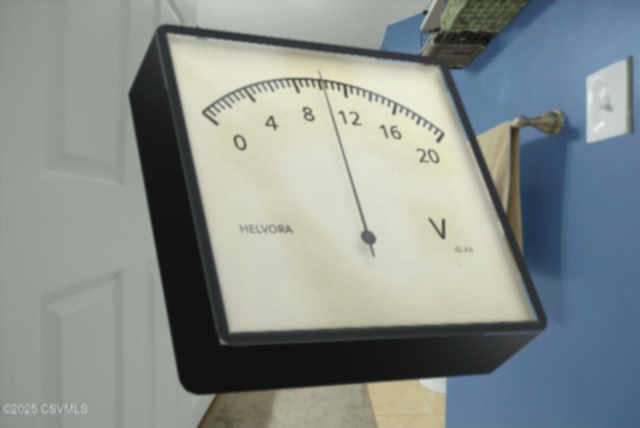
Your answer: **10** V
